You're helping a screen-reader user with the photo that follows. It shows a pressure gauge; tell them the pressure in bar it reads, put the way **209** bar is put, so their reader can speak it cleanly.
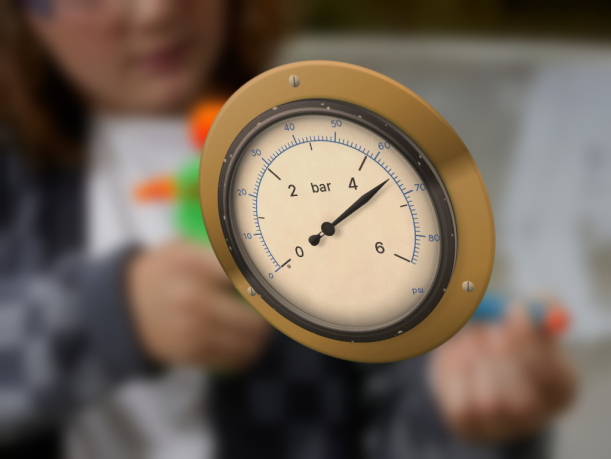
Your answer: **4.5** bar
